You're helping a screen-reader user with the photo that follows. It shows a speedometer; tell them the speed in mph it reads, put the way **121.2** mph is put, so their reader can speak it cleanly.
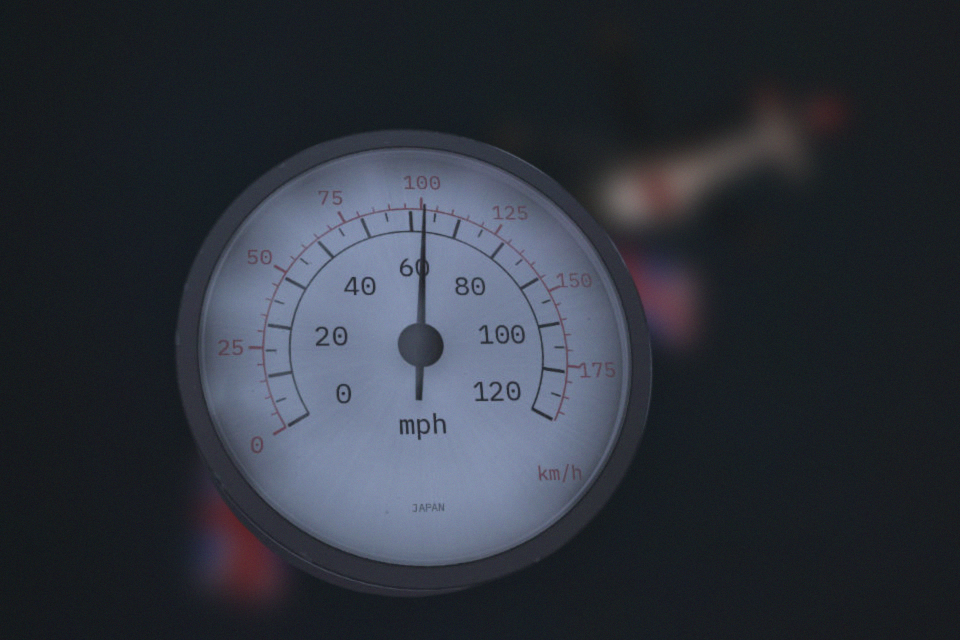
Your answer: **62.5** mph
